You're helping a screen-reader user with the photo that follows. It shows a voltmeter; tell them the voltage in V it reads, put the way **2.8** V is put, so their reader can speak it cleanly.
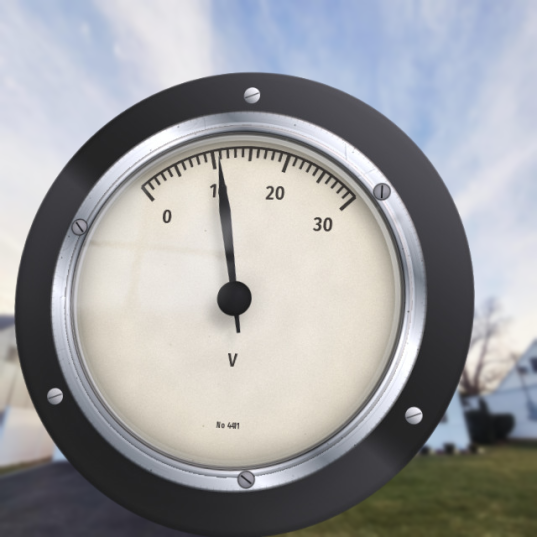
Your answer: **11** V
